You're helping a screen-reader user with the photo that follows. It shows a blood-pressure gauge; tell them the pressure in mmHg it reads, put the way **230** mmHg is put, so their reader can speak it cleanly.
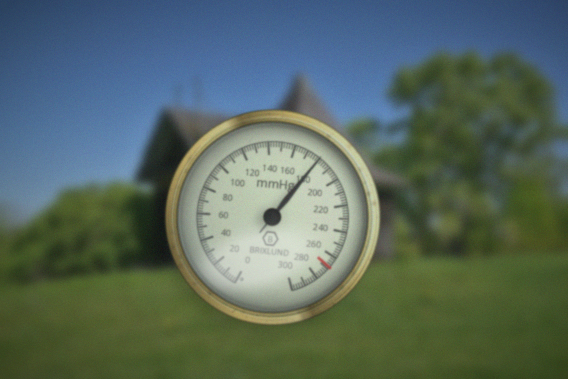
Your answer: **180** mmHg
